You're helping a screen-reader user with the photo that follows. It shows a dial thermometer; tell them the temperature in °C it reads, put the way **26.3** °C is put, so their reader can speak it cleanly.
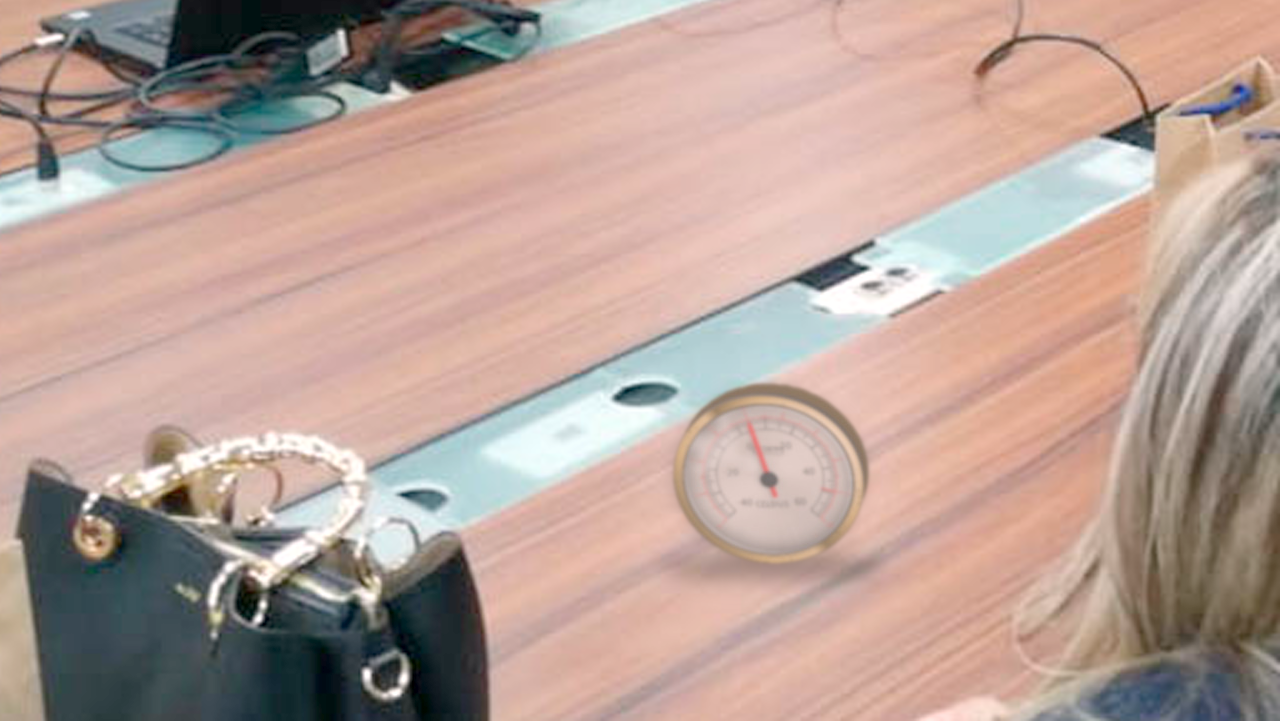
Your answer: **5** °C
